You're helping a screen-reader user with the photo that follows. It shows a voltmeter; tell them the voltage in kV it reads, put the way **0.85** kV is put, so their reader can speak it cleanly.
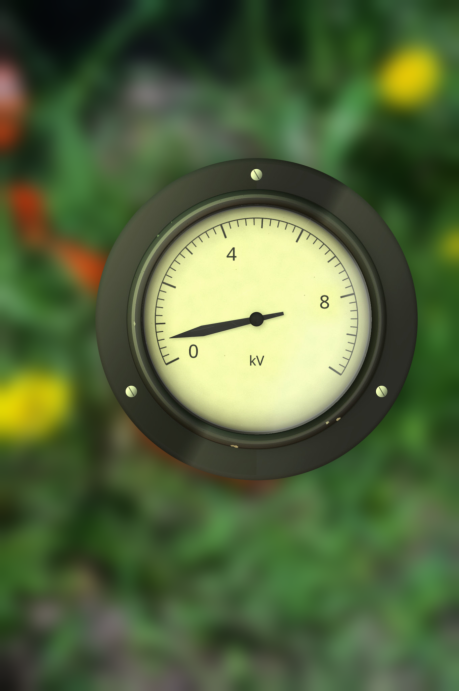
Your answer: **0.6** kV
